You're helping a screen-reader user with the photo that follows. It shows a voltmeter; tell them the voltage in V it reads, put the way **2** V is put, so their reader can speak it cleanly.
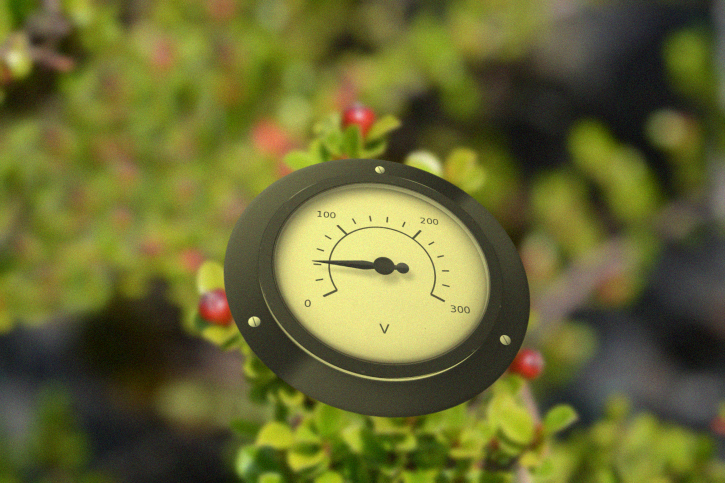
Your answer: **40** V
